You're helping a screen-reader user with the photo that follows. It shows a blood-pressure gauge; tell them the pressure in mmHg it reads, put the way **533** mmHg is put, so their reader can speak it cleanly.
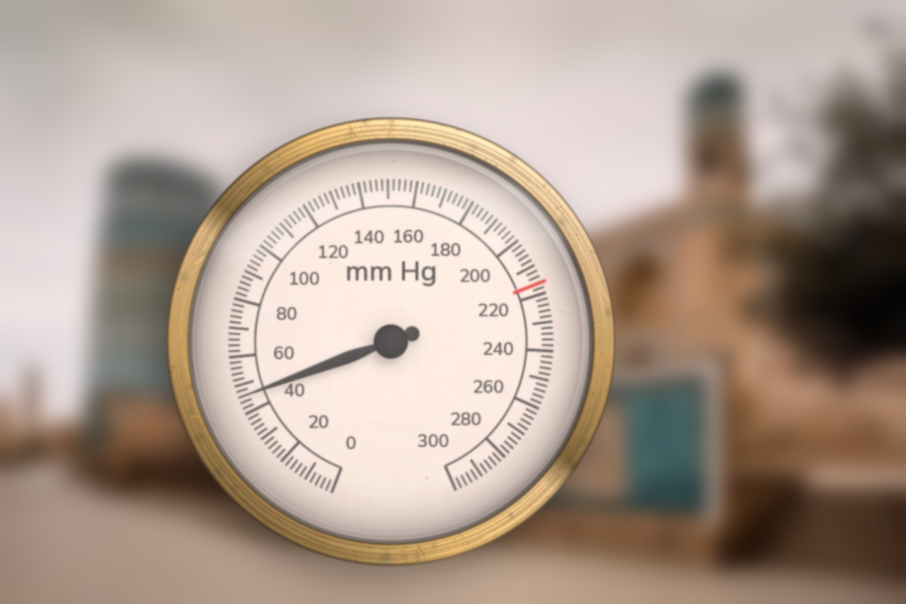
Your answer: **46** mmHg
